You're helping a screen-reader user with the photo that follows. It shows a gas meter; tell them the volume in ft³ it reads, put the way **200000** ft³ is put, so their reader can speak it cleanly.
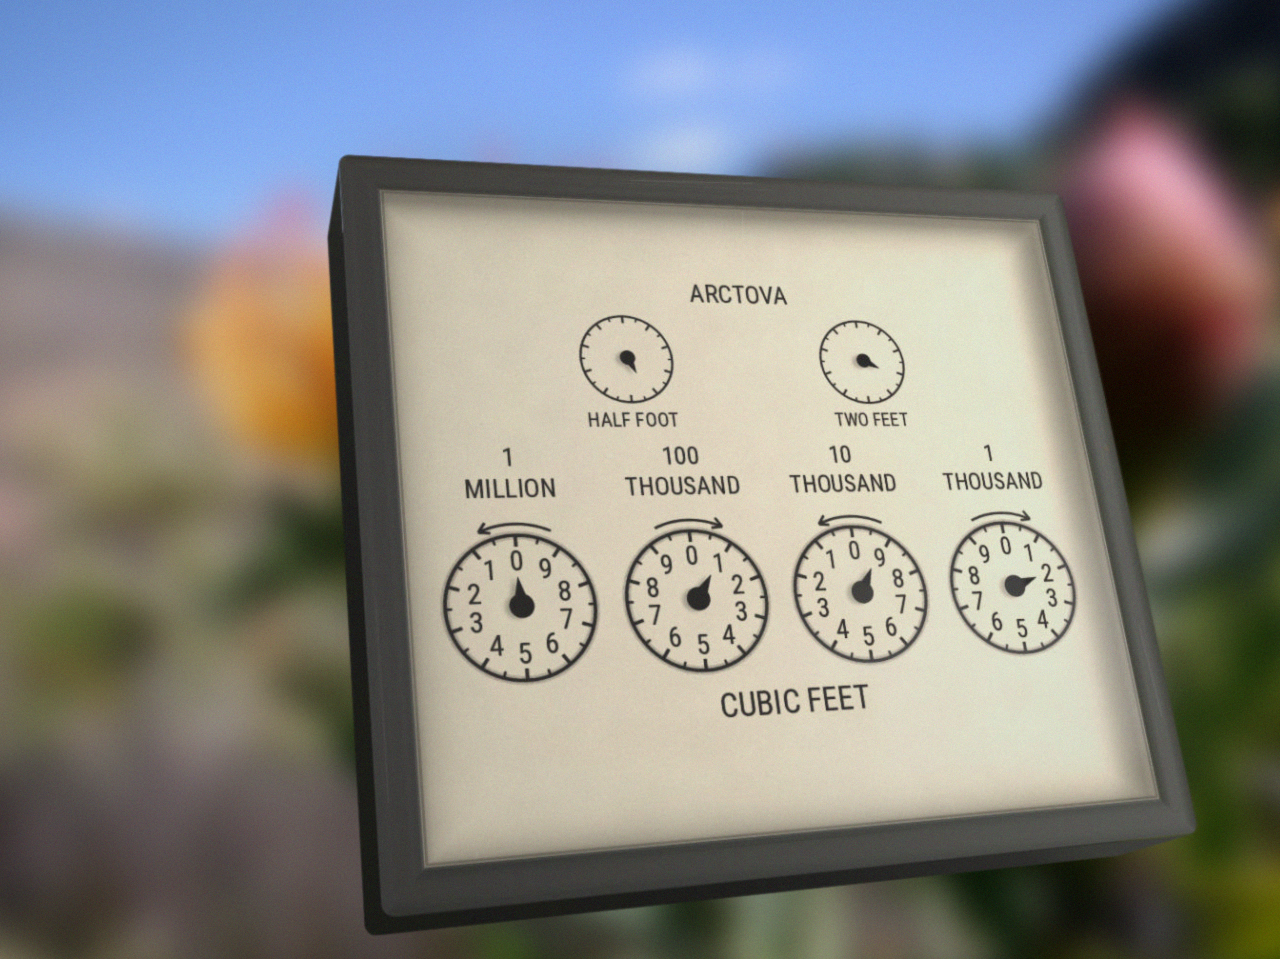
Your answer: **9200** ft³
